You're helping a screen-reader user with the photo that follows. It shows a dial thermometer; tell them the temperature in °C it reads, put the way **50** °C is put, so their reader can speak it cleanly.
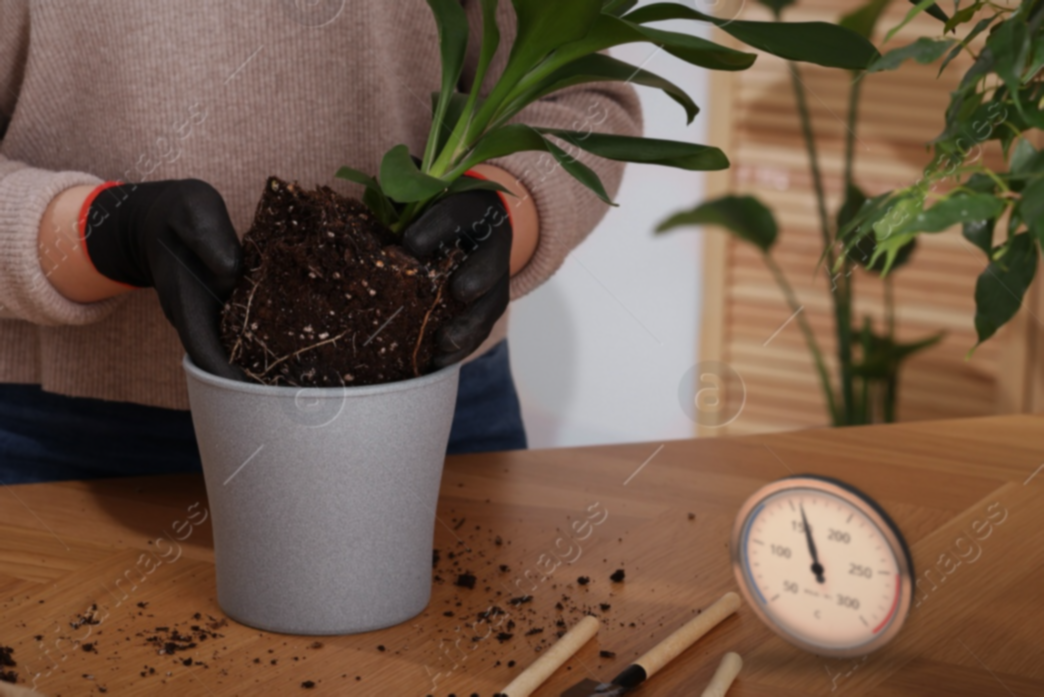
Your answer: **160** °C
